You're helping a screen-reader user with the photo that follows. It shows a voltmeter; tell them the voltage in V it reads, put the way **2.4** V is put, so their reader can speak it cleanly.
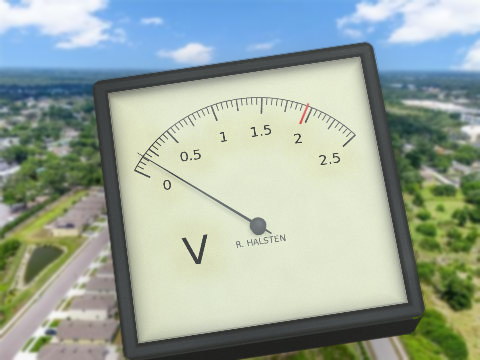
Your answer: **0.15** V
